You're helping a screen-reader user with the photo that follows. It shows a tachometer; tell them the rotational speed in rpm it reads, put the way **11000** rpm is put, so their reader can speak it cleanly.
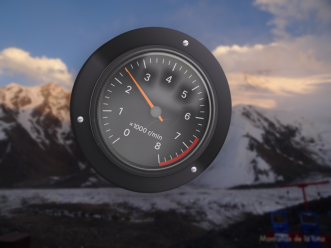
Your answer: **2400** rpm
